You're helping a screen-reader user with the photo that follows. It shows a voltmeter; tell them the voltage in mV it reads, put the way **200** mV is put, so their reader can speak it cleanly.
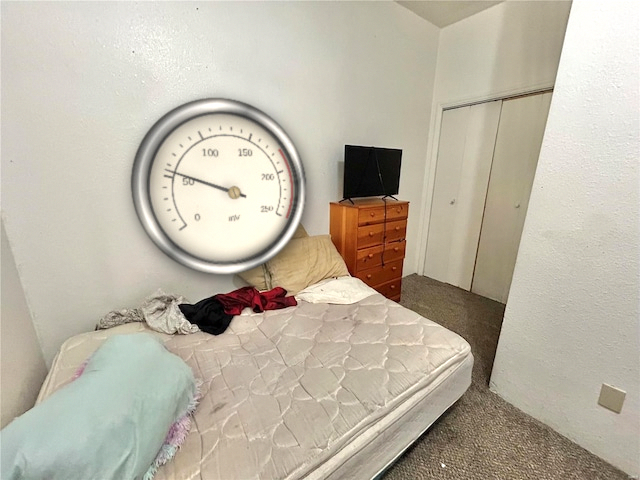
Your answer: **55** mV
